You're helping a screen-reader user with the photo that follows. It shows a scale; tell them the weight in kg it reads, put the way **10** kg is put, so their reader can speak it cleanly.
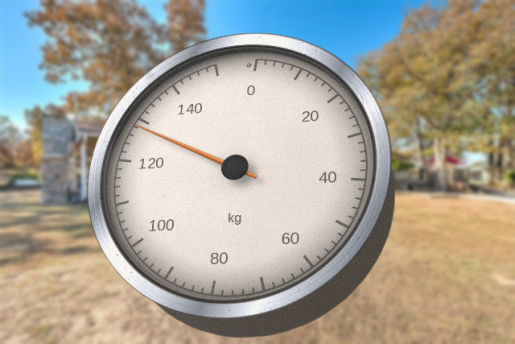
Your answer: **128** kg
